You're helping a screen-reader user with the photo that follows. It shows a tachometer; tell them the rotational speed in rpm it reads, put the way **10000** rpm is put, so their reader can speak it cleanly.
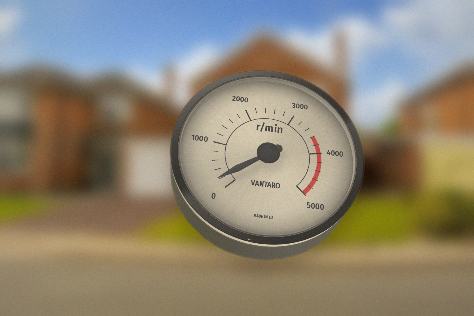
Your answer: **200** rpm
